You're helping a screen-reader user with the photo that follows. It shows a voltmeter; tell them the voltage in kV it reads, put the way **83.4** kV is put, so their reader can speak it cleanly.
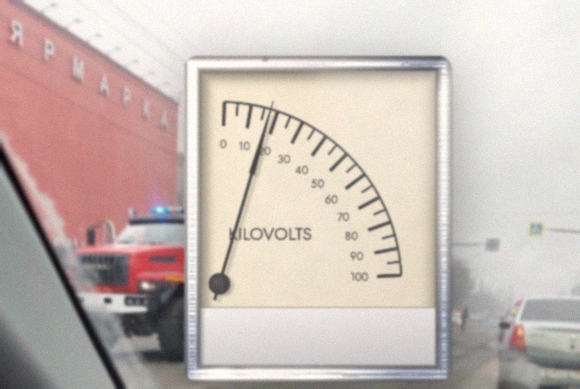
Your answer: **17.5** kV
